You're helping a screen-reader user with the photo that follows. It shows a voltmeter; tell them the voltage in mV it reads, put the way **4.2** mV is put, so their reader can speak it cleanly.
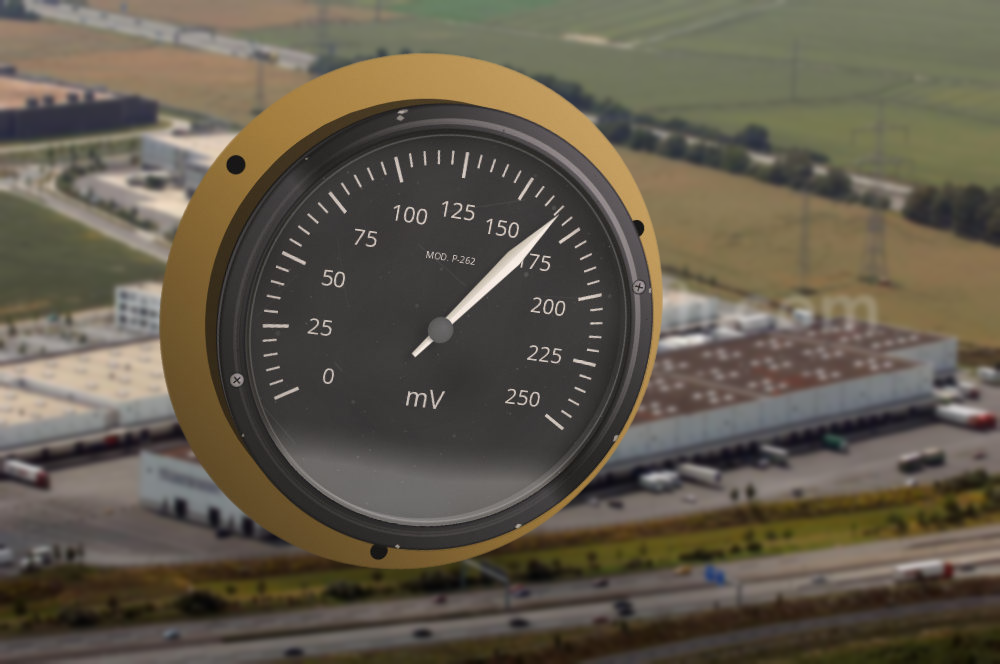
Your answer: **165** mV
